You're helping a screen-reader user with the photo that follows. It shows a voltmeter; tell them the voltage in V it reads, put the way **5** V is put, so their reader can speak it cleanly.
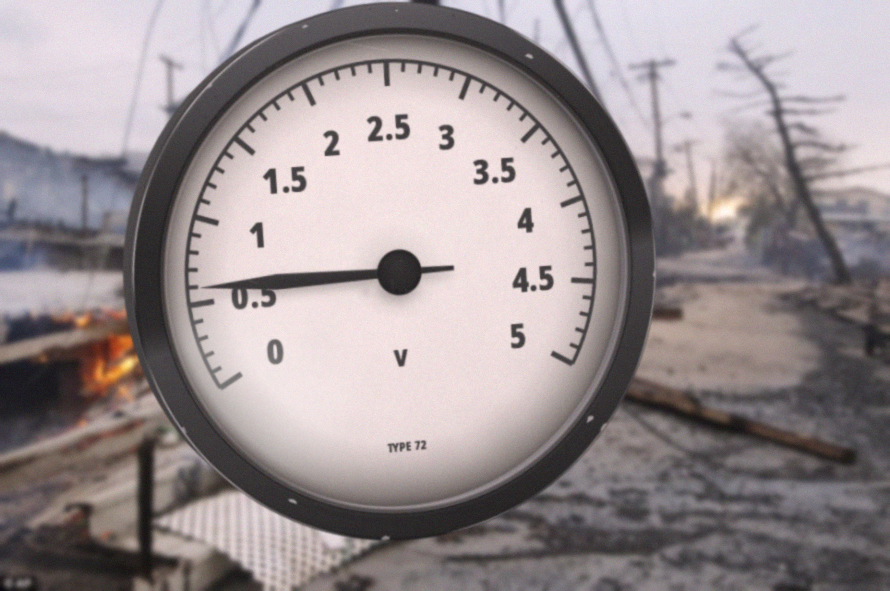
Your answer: **0.6** V
